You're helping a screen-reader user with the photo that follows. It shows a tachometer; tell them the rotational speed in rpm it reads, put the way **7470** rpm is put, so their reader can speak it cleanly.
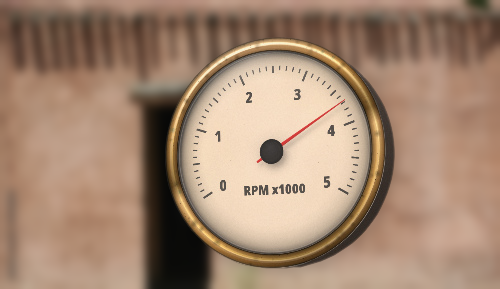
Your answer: **3700** rpm
